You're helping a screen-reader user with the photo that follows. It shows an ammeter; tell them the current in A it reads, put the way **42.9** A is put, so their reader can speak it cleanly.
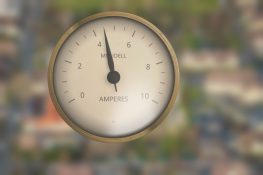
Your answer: **4.5** A
